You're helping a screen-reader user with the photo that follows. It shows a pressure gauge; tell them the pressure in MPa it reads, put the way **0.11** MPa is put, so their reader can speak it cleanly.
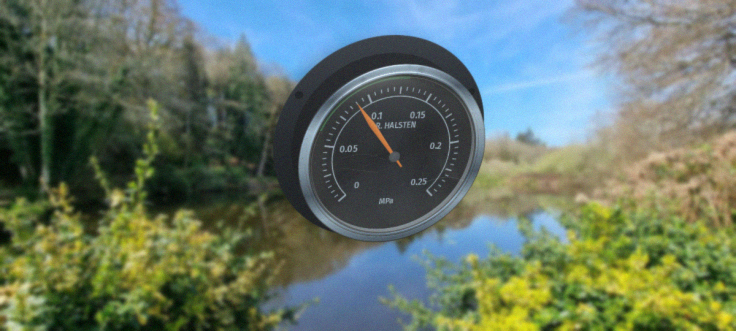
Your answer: **0.09** MPa
